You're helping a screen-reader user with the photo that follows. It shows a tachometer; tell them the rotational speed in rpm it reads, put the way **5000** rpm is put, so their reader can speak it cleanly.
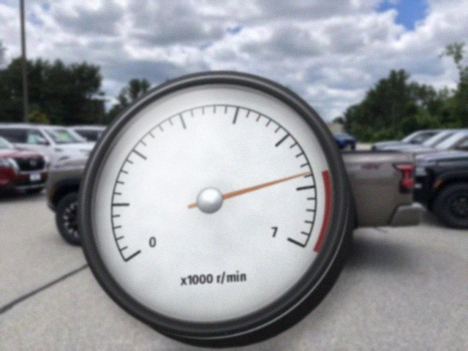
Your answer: **5800** rpm
